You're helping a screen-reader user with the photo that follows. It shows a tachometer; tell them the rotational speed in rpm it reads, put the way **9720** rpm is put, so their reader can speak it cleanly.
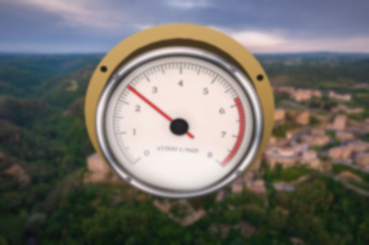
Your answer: **2500** rpm
